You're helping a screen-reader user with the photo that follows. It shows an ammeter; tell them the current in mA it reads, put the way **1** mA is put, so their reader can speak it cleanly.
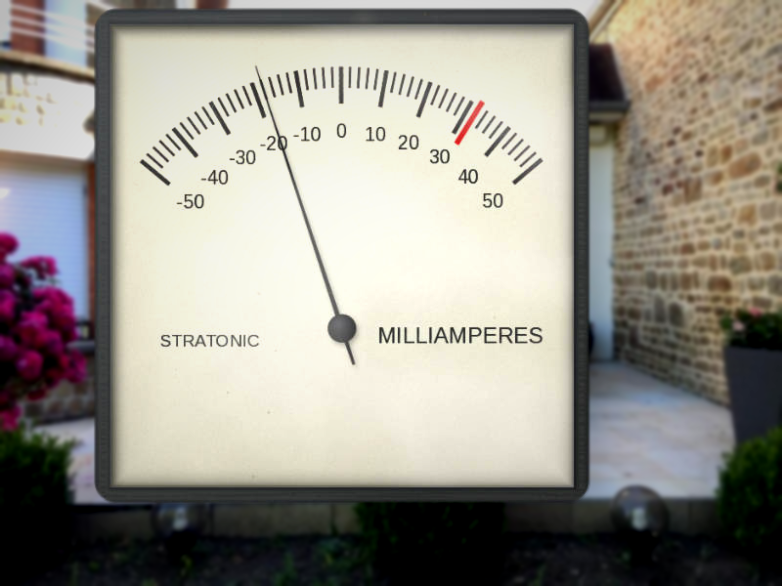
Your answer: **-18** mA
